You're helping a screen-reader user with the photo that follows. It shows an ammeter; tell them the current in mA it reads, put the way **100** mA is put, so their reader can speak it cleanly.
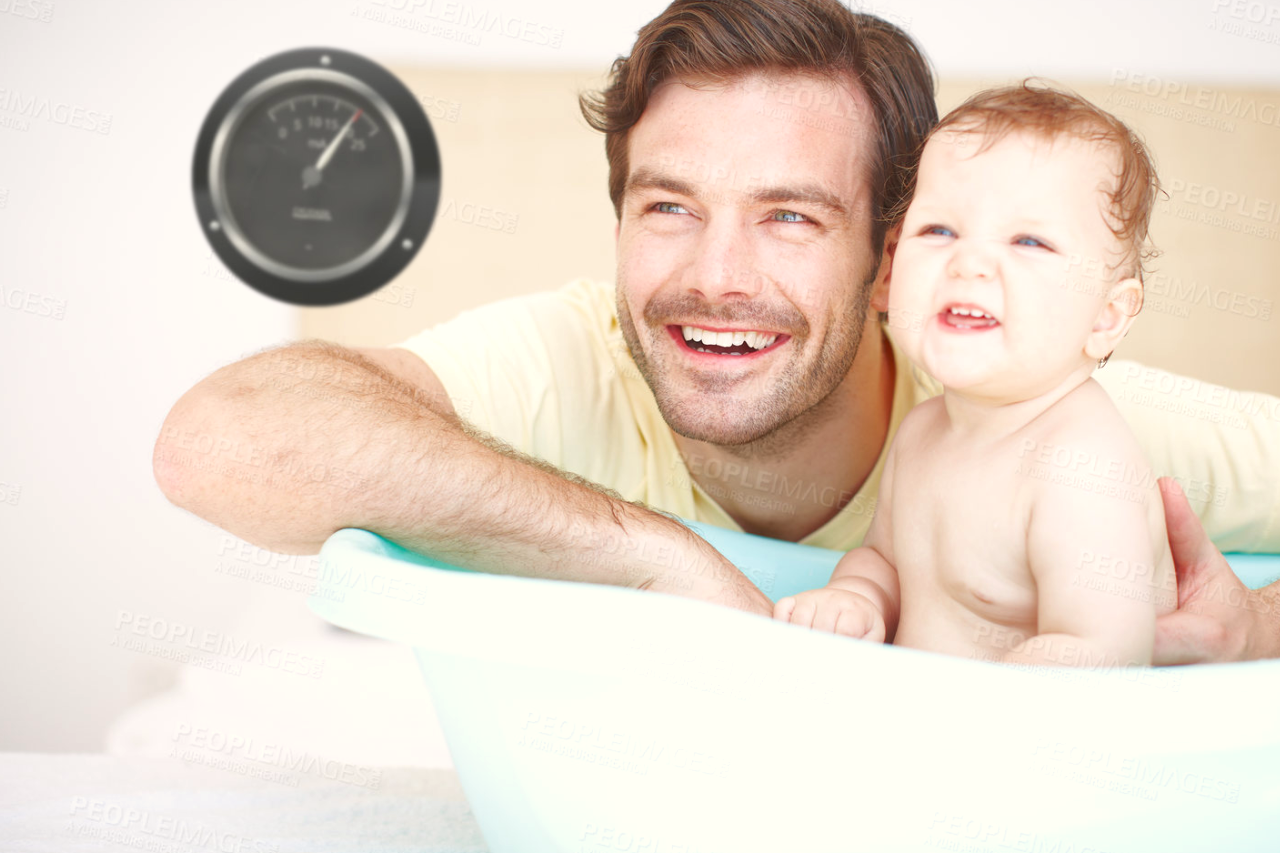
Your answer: **20** mA
